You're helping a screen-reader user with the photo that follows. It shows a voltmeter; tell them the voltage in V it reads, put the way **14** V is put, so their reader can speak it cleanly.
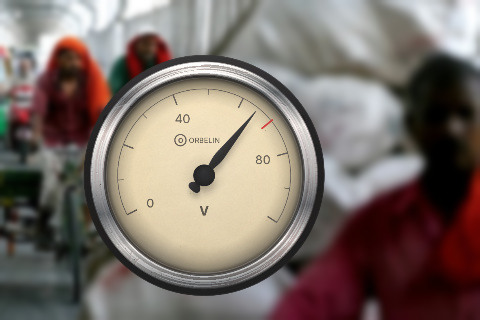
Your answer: **65** V
